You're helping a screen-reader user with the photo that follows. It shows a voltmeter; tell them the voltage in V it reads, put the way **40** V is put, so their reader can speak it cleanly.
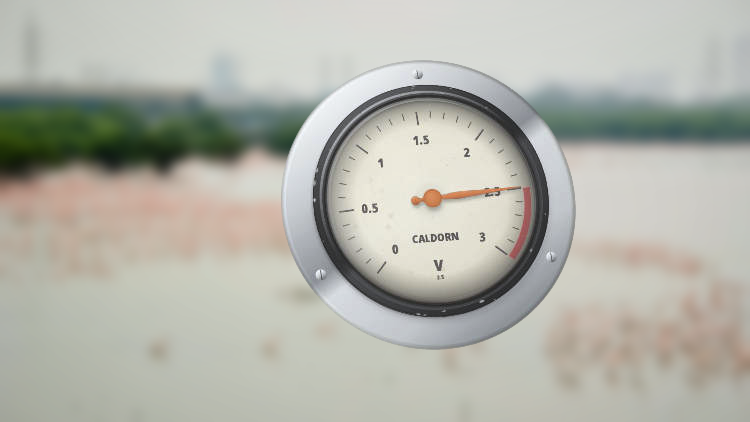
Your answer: **2.5** V
